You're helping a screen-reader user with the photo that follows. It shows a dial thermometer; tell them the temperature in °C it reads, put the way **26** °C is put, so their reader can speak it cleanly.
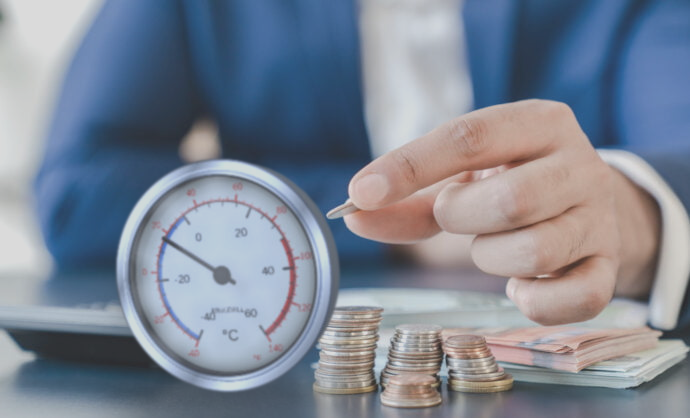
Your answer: **-8** °C
